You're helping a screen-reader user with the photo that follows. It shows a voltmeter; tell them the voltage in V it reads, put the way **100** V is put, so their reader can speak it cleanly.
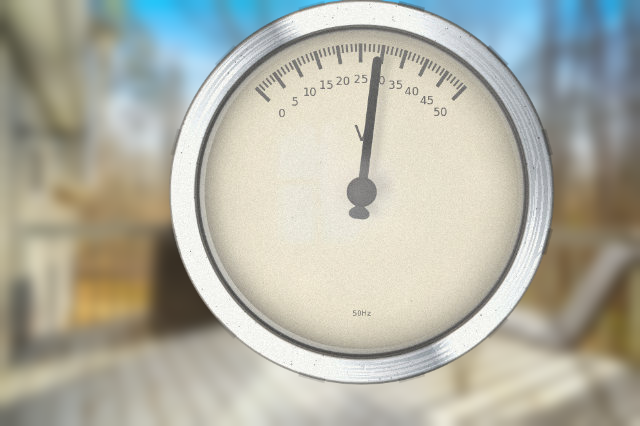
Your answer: **29** V
